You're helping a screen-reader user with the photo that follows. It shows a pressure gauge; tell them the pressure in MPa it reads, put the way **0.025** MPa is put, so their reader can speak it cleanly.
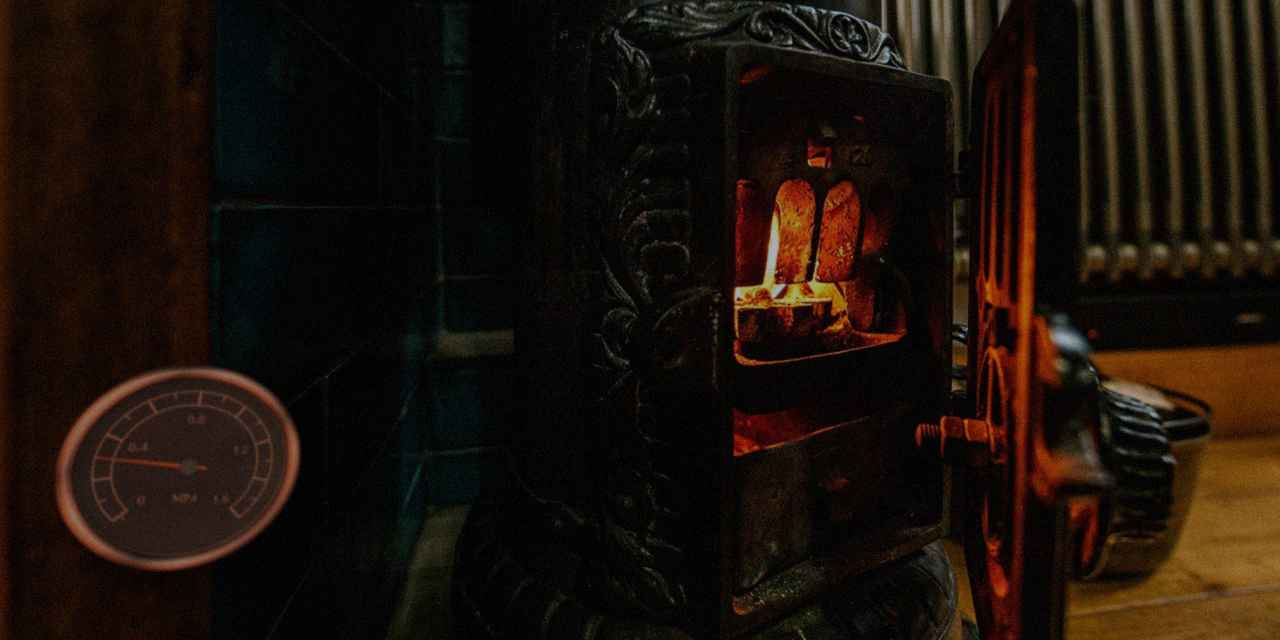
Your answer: **0.3** MPa
